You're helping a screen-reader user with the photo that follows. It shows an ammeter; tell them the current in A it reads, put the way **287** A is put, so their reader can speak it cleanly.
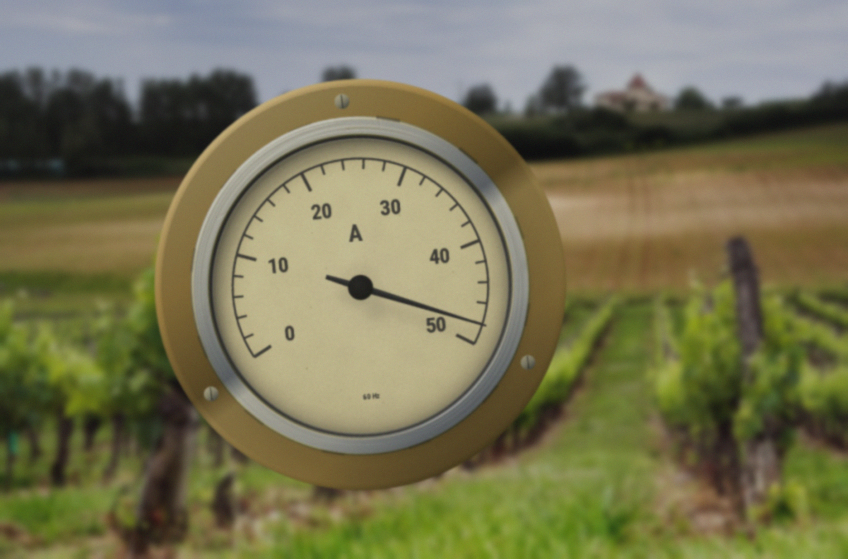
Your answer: **48** A
